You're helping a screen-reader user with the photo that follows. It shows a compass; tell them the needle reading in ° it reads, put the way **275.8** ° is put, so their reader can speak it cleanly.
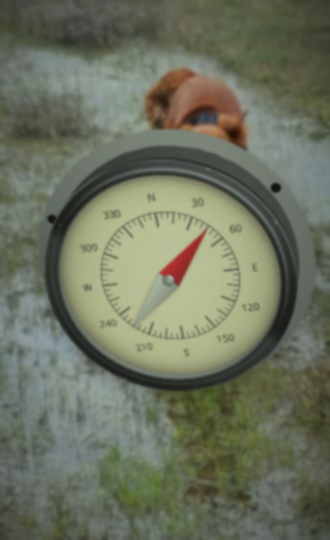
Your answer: **45** °
